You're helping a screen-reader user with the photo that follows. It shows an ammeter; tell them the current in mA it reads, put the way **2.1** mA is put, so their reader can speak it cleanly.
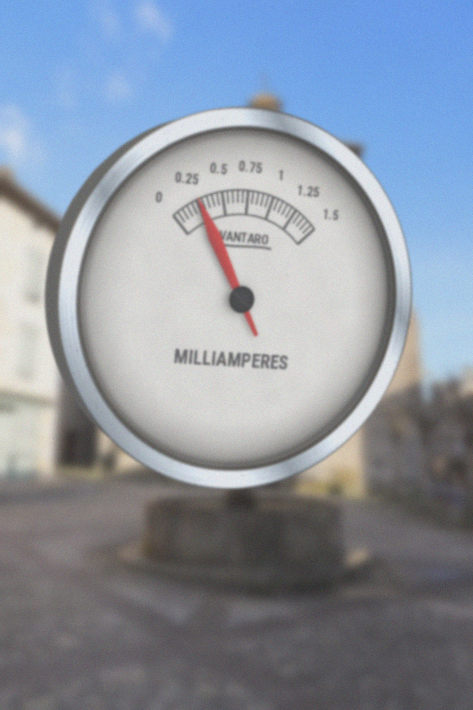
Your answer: **0.25** mA
